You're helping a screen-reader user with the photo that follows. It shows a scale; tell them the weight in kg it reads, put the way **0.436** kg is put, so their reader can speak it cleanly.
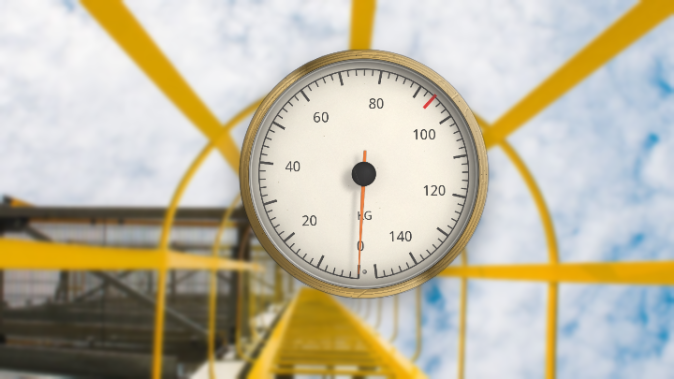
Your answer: **0** kg
